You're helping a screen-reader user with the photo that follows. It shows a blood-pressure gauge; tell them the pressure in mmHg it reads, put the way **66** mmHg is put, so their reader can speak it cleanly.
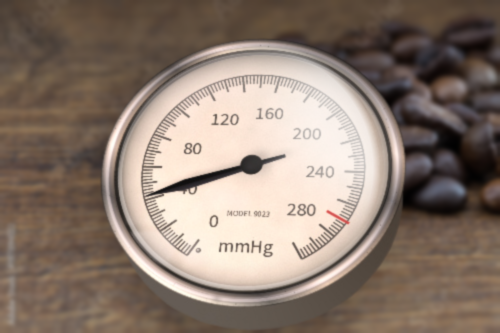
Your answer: **40** mmHg
